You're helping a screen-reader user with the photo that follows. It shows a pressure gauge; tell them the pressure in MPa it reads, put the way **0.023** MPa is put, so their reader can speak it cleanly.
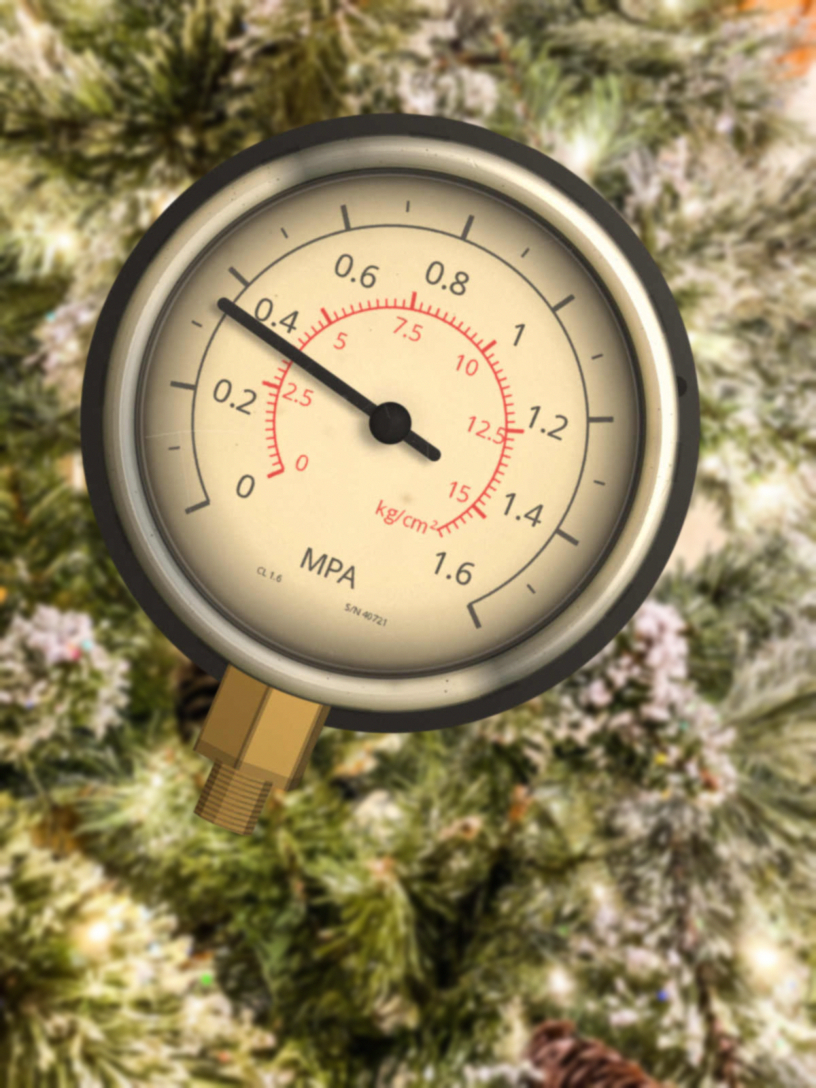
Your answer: **0.35** MPa
